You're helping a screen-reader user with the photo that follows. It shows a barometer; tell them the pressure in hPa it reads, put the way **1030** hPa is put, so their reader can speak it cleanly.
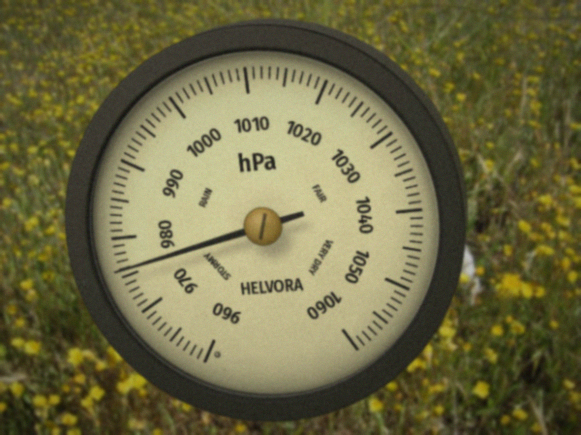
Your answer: **976** hPa
